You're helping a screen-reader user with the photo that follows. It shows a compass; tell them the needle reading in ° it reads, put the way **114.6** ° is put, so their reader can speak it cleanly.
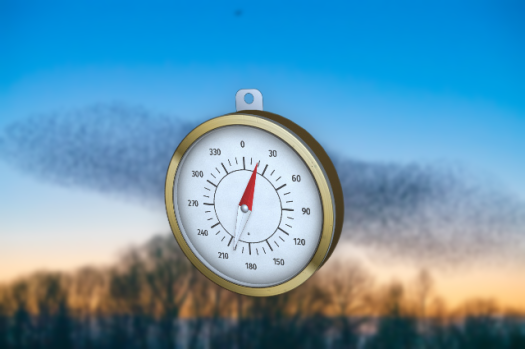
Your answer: **20** °
